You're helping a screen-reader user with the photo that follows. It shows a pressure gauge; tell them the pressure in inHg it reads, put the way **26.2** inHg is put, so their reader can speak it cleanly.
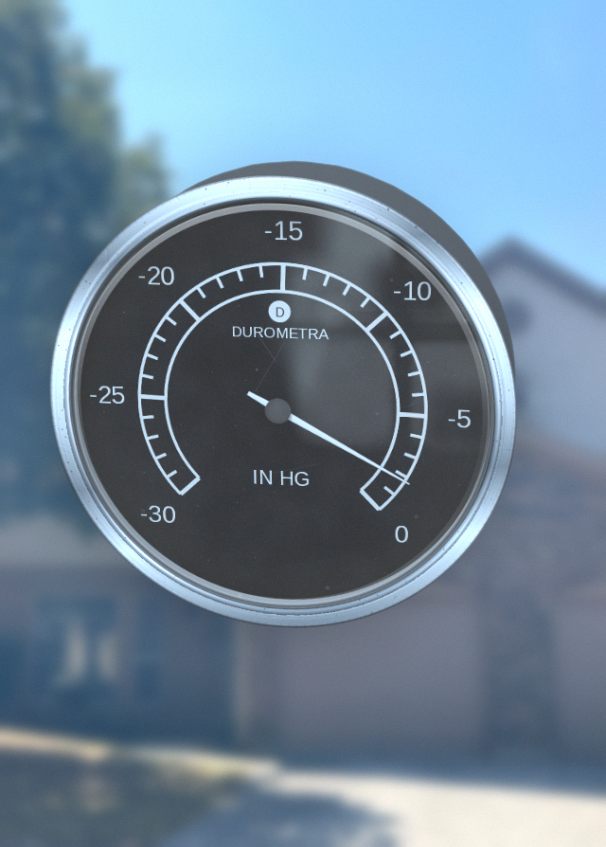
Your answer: **-2** inHg
